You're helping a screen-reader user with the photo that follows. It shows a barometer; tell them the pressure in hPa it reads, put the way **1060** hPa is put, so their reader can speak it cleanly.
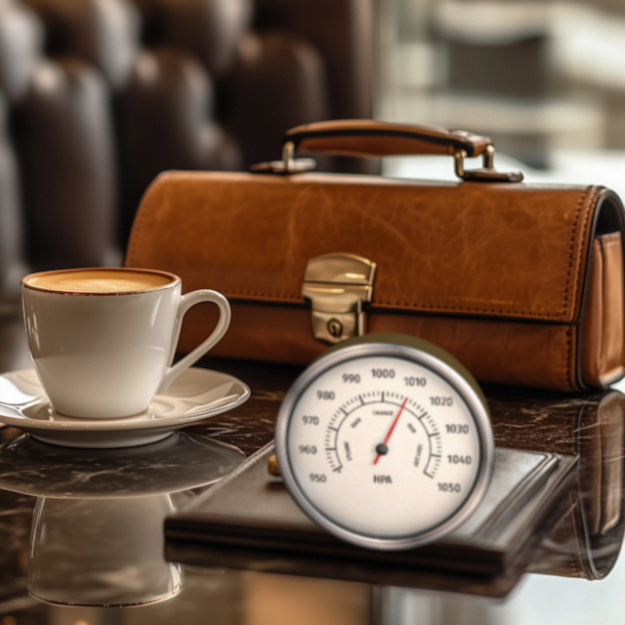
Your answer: **1010** hPa
